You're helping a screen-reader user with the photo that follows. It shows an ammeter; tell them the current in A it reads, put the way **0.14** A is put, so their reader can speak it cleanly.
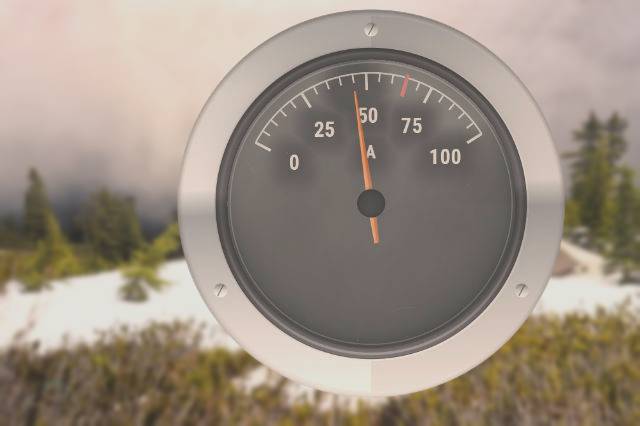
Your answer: **45** A
